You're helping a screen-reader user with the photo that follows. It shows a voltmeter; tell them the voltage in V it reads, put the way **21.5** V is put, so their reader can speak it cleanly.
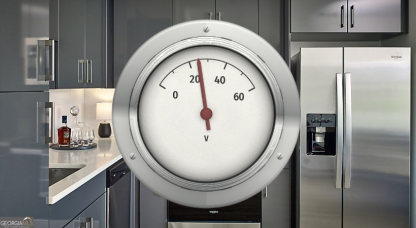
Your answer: **25** V
